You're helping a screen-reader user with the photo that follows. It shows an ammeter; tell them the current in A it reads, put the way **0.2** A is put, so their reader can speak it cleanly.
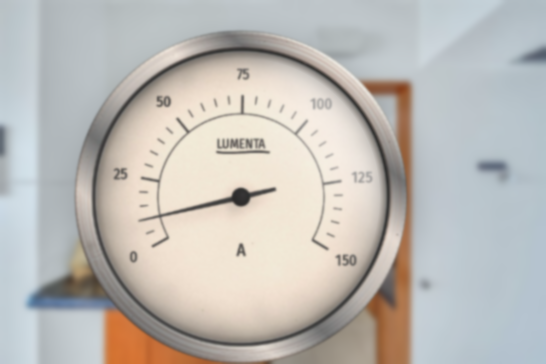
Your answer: **10** A
